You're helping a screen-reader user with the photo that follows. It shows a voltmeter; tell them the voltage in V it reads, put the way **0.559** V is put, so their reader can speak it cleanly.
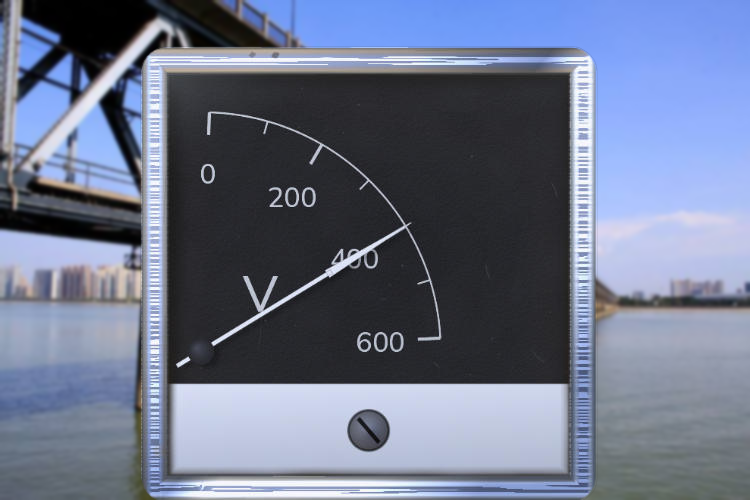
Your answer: **400** V
